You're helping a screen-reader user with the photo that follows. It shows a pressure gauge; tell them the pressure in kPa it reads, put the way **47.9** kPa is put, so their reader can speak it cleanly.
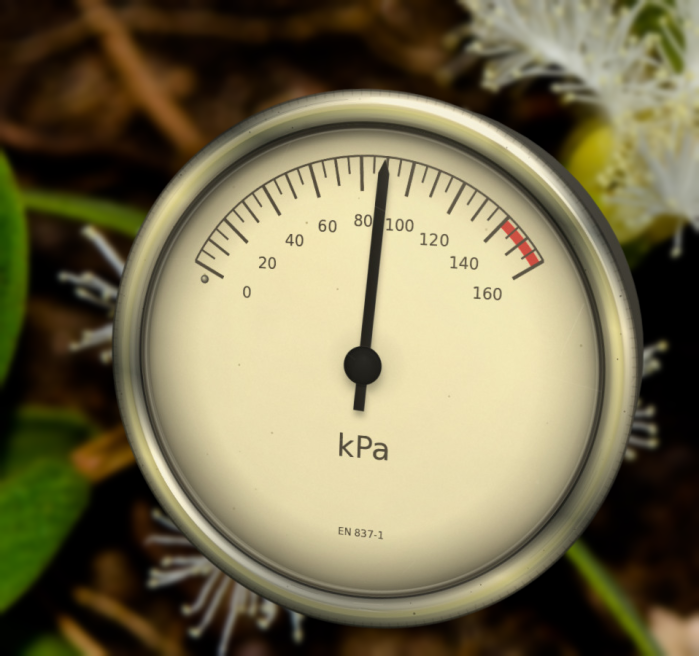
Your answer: **90** kPa
